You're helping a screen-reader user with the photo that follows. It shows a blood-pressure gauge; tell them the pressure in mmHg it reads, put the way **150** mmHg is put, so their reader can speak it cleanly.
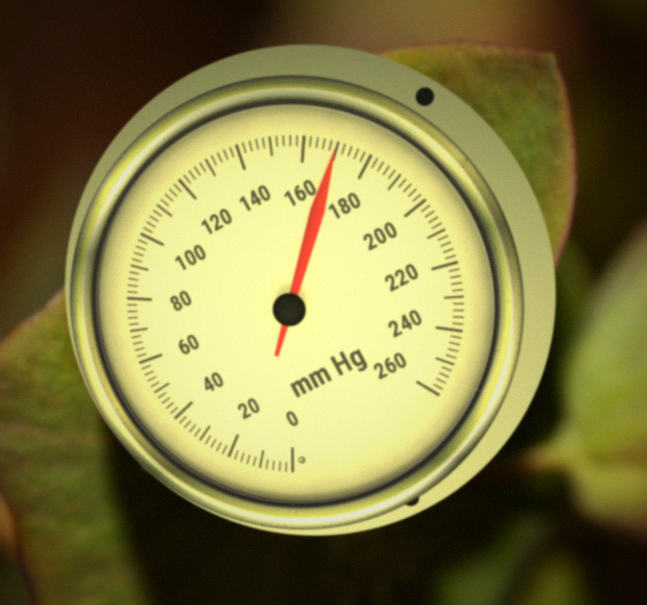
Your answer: **170** mmHg
